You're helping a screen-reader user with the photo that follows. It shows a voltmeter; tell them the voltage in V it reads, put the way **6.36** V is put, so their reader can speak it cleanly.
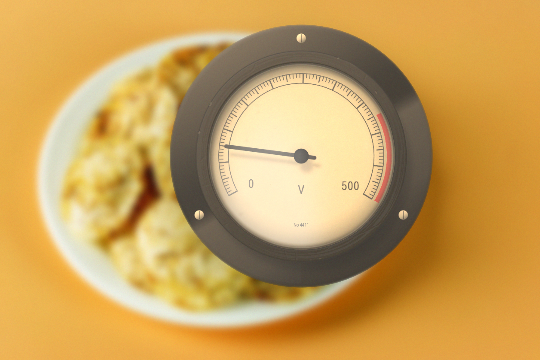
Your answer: **75** V
